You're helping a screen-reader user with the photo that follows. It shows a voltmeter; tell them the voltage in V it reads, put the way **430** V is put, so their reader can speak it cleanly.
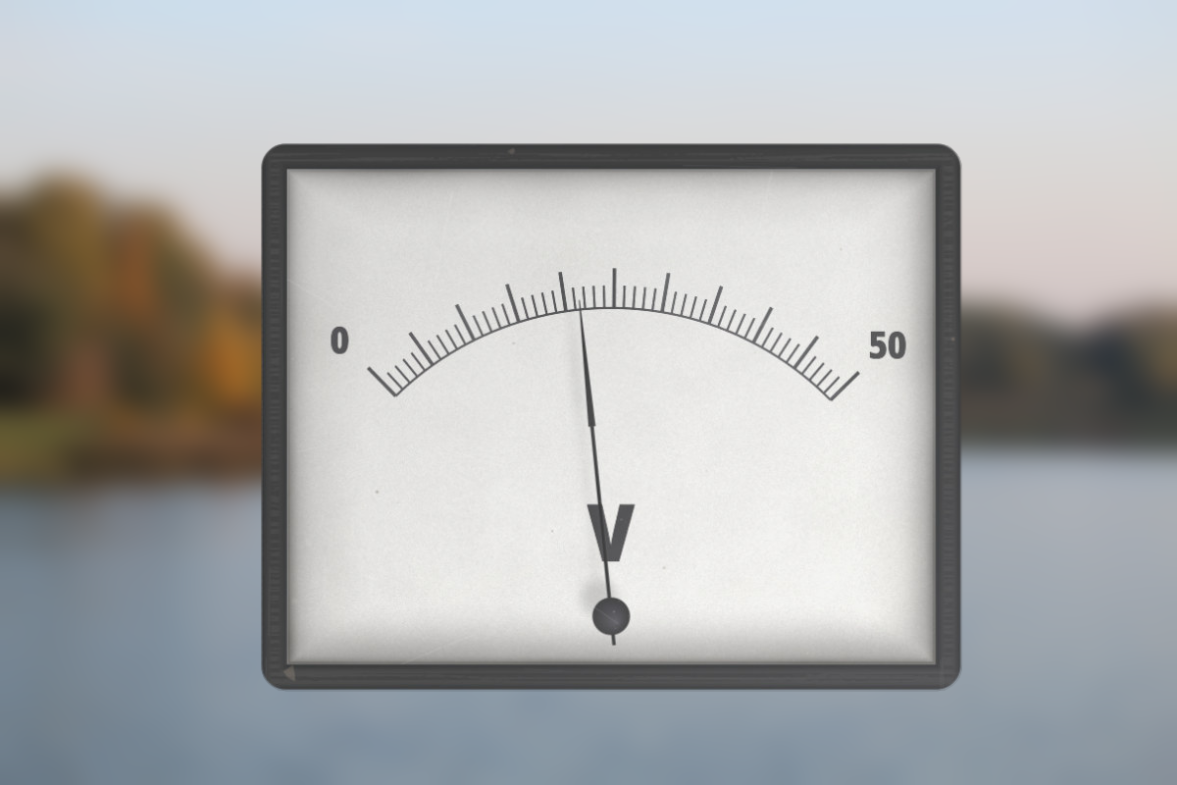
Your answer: **21.5** V
